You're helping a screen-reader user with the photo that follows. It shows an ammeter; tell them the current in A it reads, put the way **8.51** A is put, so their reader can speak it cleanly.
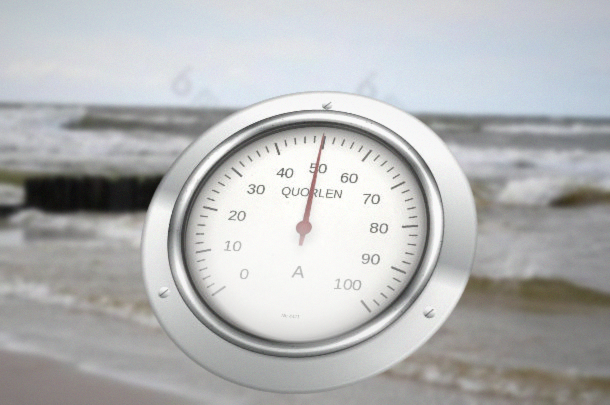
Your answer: **50** A
